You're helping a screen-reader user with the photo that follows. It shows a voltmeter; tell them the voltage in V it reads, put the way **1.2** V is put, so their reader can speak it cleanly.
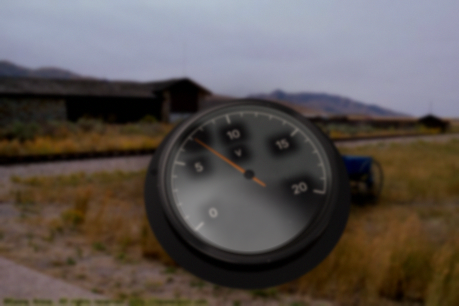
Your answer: **7** V
